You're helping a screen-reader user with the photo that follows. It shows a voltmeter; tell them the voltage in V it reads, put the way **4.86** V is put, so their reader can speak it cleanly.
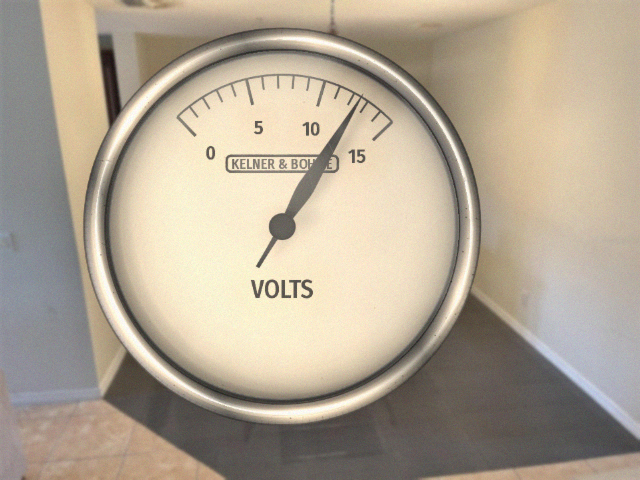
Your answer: **12.5** V
